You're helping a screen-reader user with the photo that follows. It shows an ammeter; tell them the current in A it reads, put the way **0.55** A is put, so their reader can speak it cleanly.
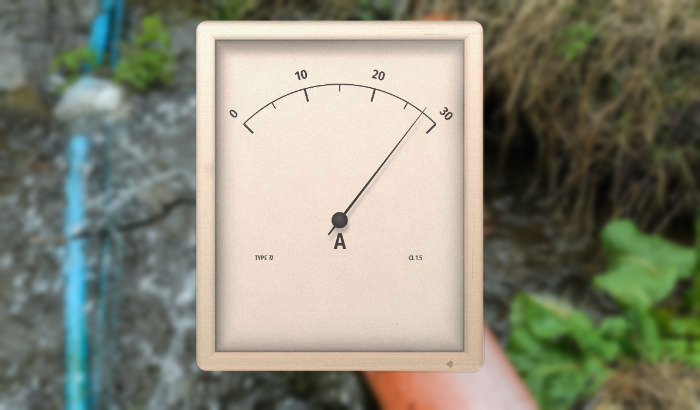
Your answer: **27.5** A
